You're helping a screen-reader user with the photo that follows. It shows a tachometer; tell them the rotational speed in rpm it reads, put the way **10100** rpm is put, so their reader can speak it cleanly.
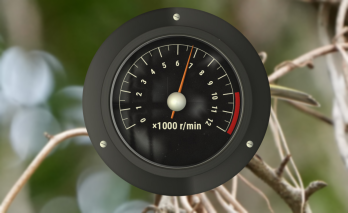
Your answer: **6750** rpm
